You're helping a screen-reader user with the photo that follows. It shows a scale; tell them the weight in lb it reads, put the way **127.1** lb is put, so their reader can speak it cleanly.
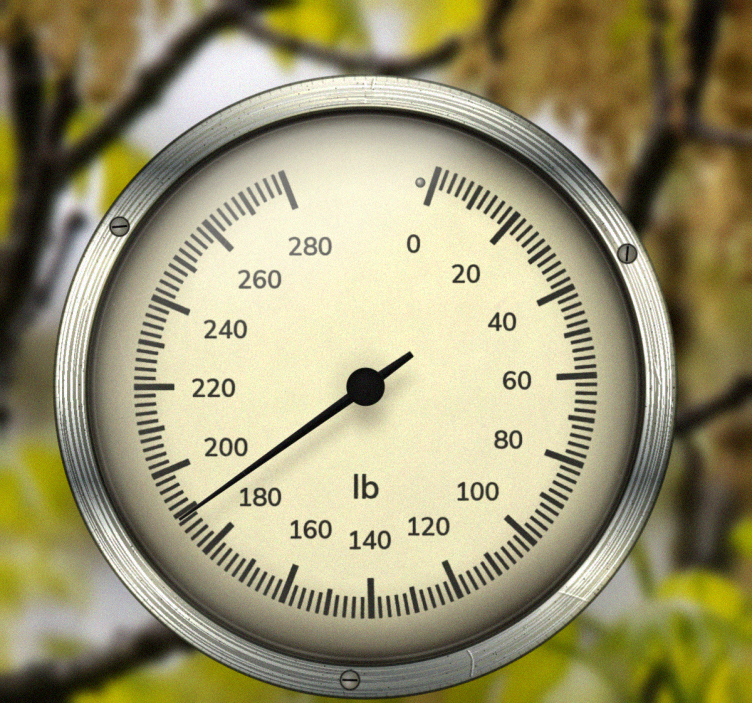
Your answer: **189** lb
